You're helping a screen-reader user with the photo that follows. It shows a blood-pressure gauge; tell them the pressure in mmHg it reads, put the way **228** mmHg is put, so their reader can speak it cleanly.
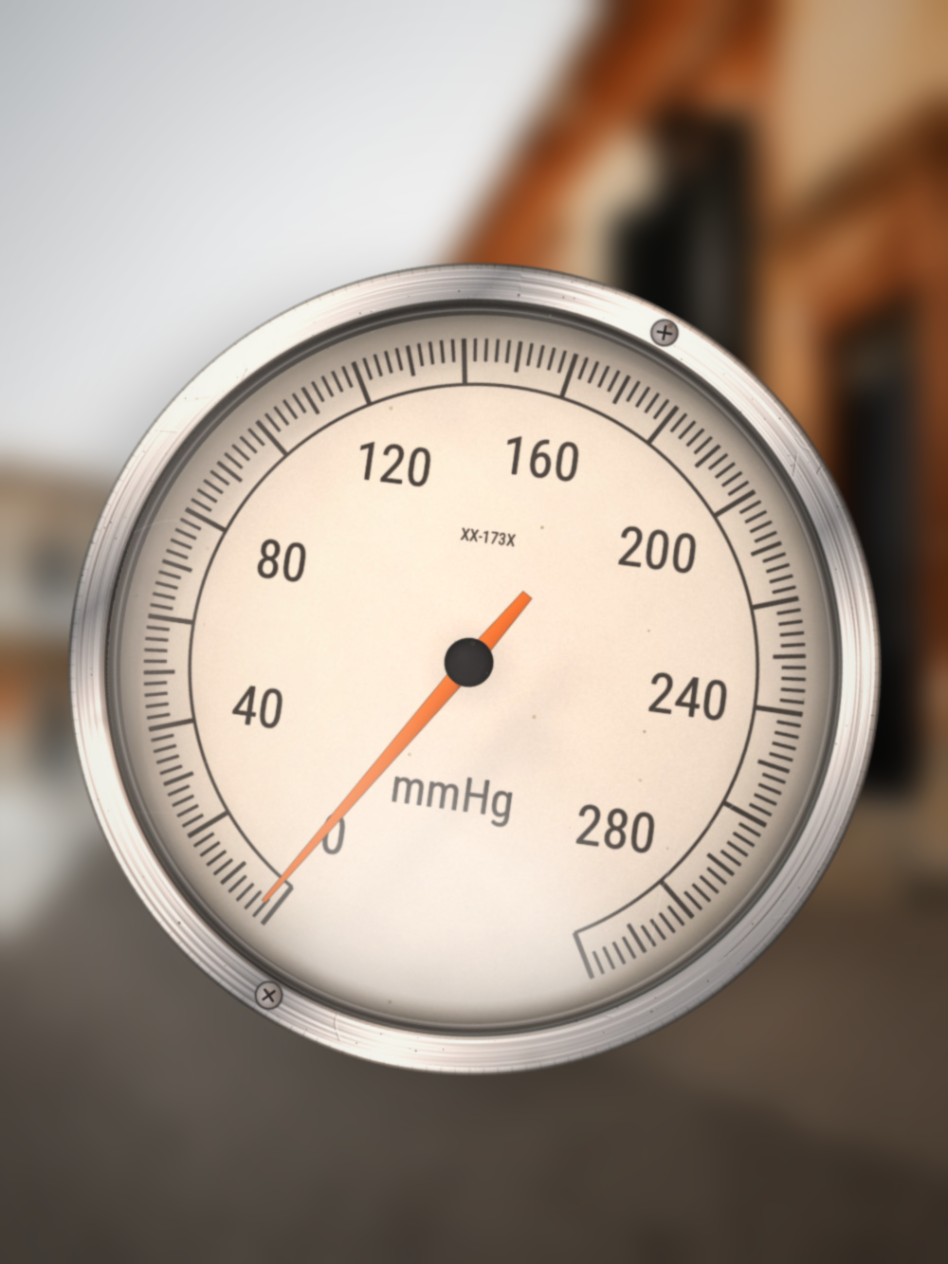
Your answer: **2** mmHg
